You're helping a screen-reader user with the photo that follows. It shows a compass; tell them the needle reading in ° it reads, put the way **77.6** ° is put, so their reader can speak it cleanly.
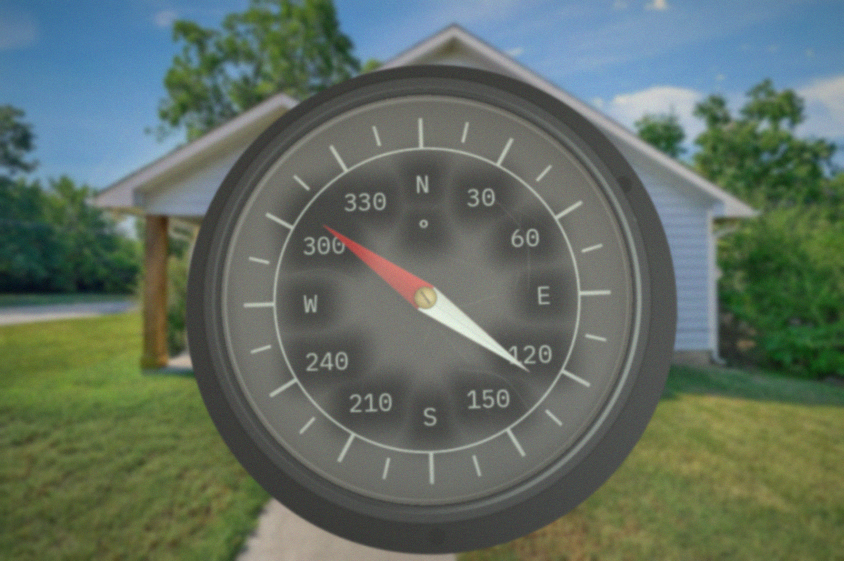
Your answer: **307.5** °
